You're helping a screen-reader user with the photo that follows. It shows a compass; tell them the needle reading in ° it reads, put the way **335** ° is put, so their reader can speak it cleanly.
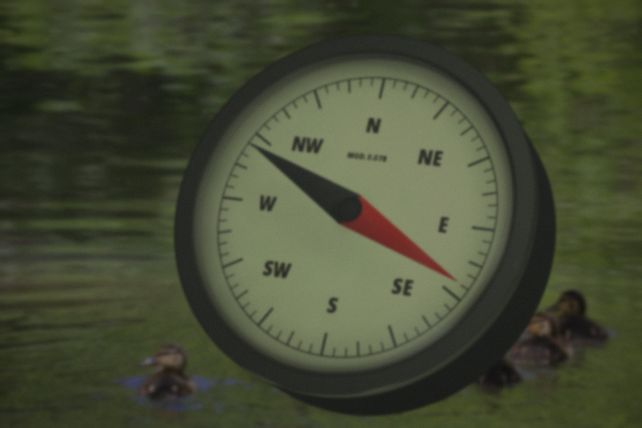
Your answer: **115** °
